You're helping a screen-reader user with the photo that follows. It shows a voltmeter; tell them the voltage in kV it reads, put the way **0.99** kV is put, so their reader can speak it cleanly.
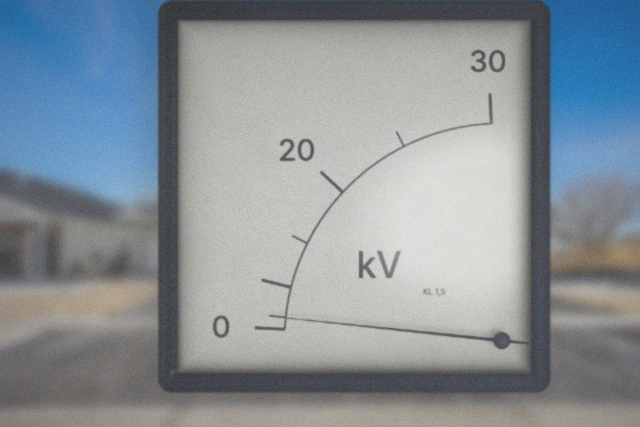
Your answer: **5** kV
